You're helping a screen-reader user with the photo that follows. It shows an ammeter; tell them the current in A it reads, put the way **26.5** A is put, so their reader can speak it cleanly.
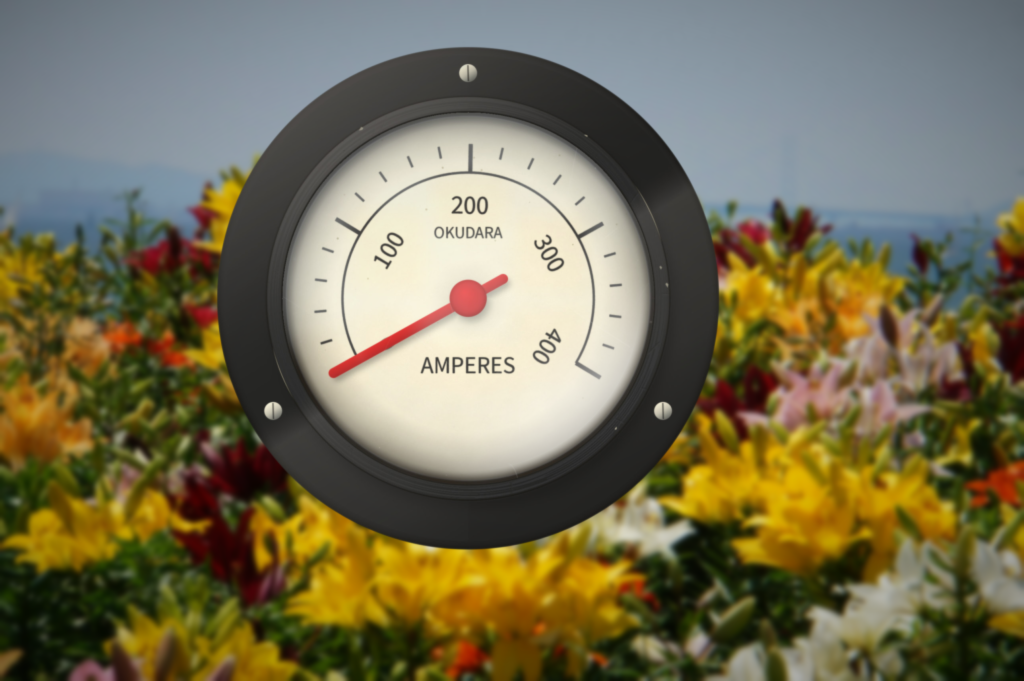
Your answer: **0** A
